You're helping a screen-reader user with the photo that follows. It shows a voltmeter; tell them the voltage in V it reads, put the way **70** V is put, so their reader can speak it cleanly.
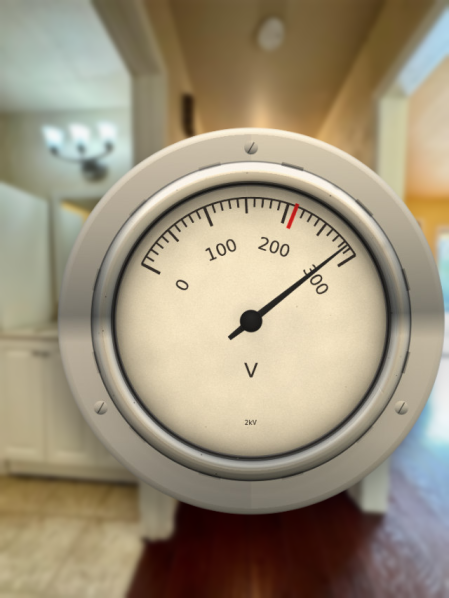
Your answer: **285** V
